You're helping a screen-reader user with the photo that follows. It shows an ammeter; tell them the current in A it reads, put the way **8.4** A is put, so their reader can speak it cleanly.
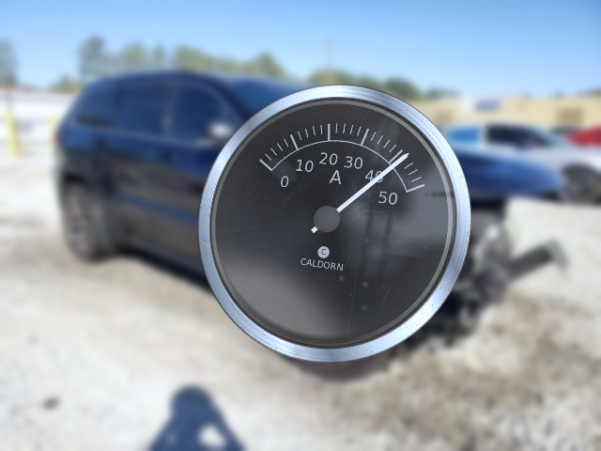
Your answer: **42** A
